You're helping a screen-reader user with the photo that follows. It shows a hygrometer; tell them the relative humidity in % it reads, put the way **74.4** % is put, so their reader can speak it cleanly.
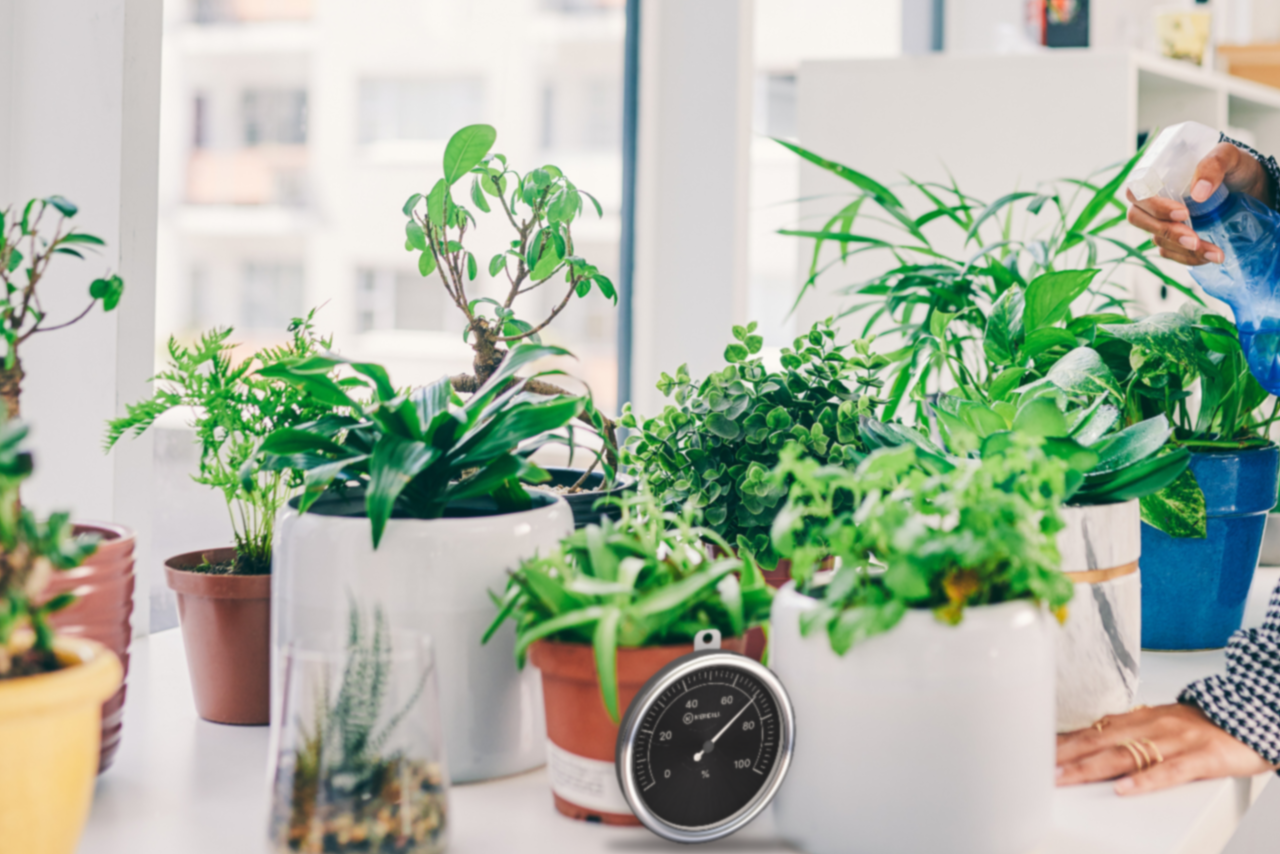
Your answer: **70** %
